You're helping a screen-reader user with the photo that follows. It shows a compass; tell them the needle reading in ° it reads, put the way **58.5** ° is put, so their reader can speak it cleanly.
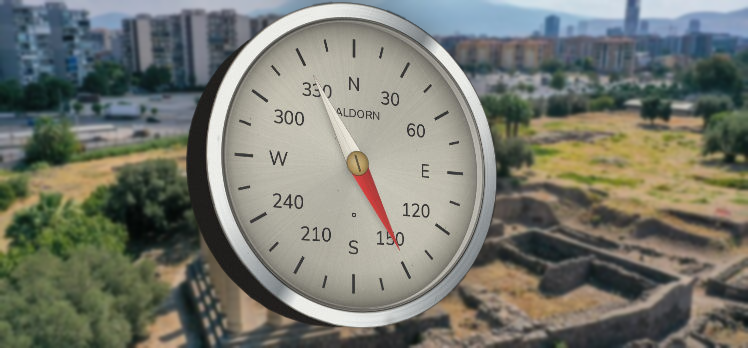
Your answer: **150** °
